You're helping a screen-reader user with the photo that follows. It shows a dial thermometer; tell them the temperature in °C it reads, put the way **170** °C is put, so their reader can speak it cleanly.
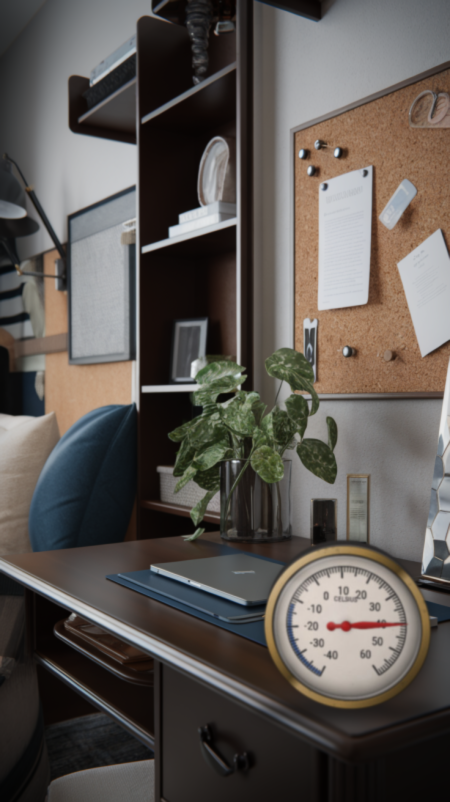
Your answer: **40** °C
